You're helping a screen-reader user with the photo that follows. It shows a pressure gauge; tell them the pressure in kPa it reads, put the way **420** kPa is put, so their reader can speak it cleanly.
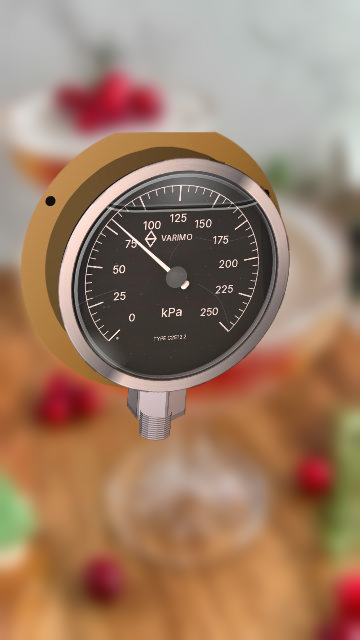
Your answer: **80** kPa
